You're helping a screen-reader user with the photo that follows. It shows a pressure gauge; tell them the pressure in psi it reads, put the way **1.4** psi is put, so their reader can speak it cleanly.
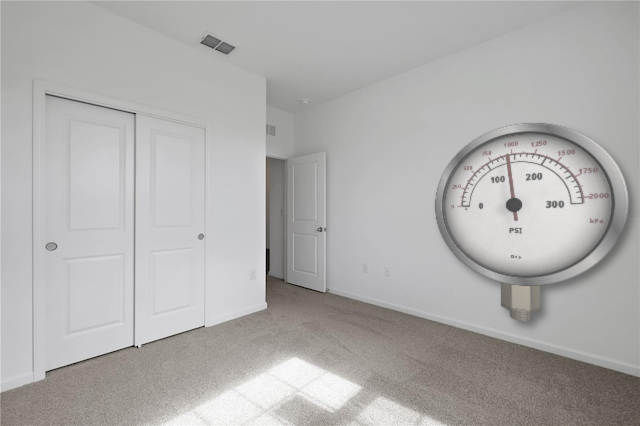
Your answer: **140** psi
